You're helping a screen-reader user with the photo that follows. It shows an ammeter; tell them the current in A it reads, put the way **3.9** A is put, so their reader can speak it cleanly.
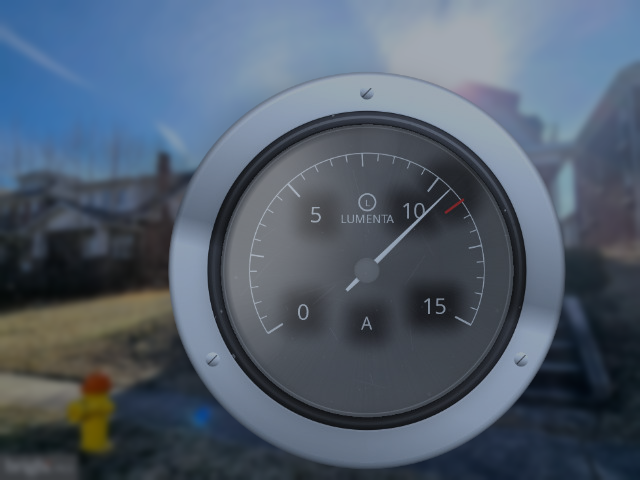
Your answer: **10.5** A
